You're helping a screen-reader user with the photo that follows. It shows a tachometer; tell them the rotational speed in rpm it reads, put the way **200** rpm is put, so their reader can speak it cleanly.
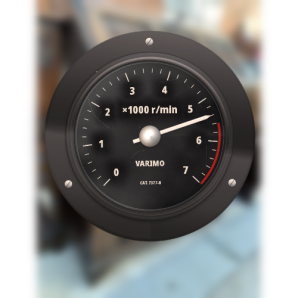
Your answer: **5400** rpm
